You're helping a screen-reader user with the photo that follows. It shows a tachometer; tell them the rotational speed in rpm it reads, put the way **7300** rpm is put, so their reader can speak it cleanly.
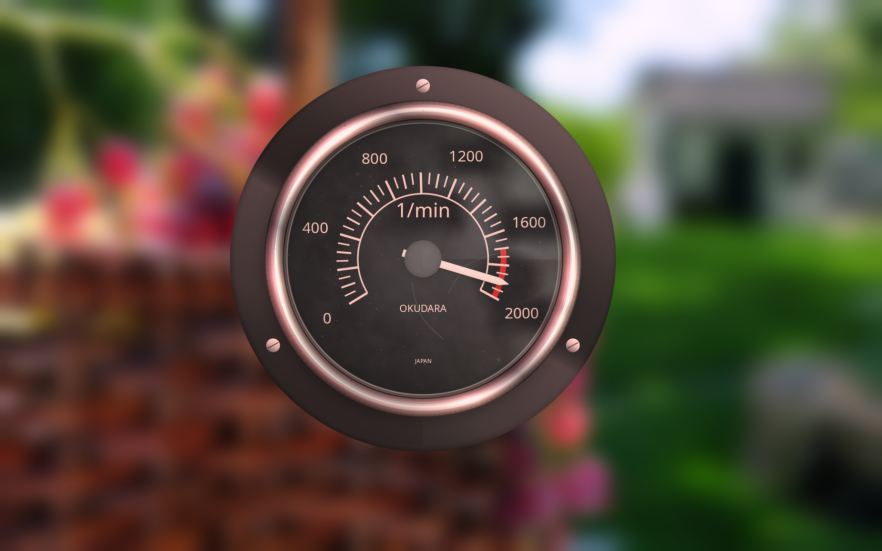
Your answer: **1900** rpm
